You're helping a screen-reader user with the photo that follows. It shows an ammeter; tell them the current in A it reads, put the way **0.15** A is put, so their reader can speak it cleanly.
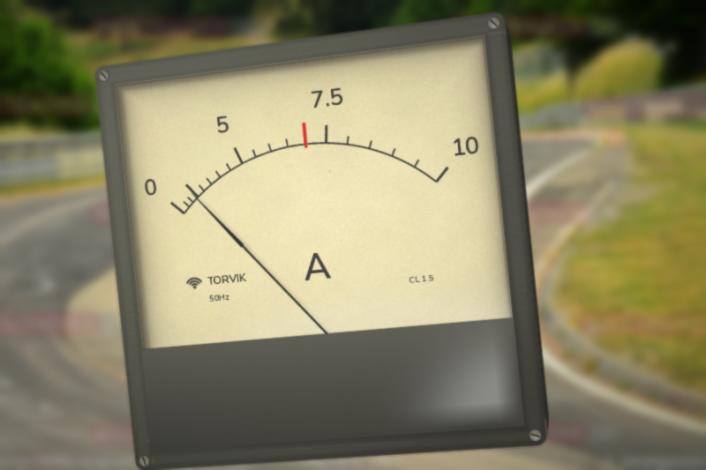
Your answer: **2.5** A
